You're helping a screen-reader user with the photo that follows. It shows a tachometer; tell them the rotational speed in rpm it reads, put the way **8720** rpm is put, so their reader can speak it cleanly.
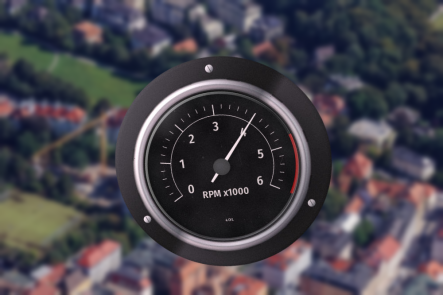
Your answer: **4000** rpm
